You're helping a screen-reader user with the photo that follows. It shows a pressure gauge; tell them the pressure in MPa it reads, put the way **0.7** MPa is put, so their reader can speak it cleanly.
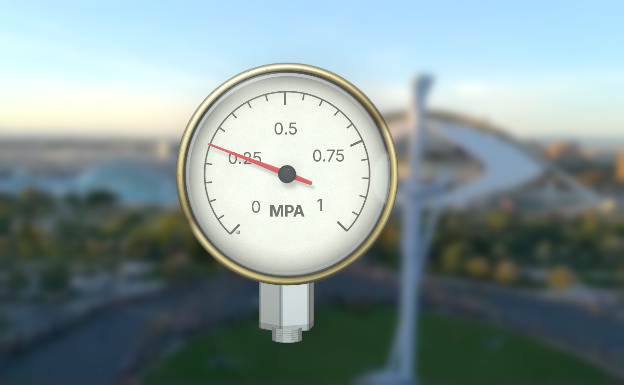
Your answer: **0.25** MPa
